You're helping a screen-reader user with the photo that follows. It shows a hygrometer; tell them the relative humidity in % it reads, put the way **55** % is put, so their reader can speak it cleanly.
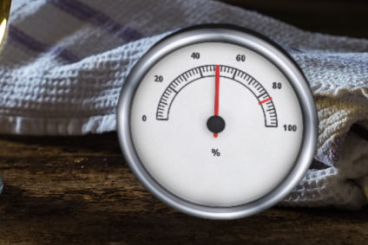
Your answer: **50** %
